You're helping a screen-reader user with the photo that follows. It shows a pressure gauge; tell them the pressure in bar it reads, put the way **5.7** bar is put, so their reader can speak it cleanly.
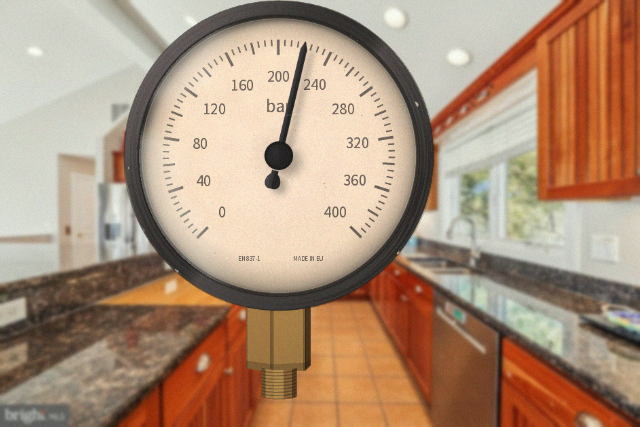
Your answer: **220** bar
